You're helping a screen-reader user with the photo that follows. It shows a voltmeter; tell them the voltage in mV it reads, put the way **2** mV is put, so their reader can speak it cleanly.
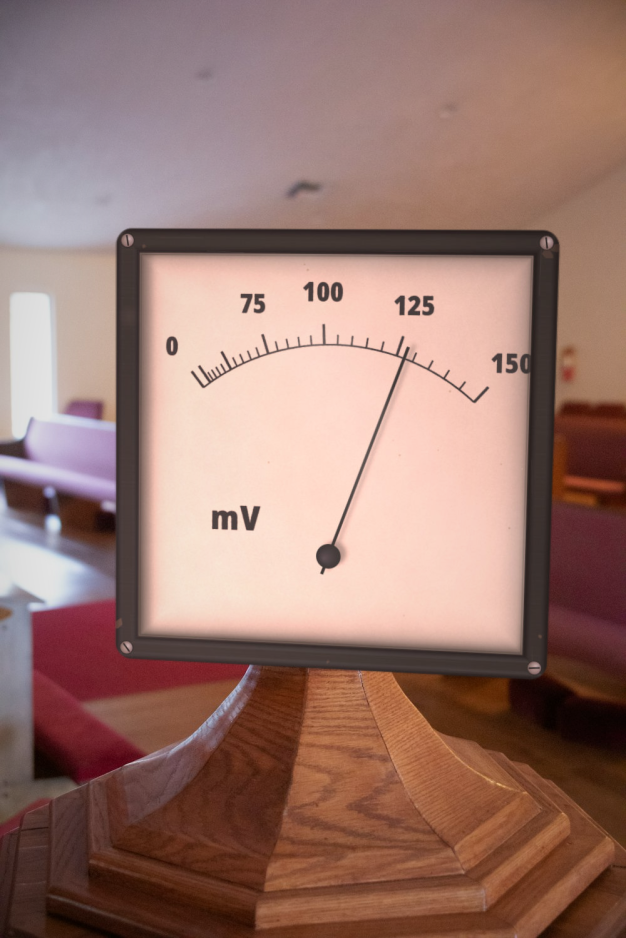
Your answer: **127.5** mV
